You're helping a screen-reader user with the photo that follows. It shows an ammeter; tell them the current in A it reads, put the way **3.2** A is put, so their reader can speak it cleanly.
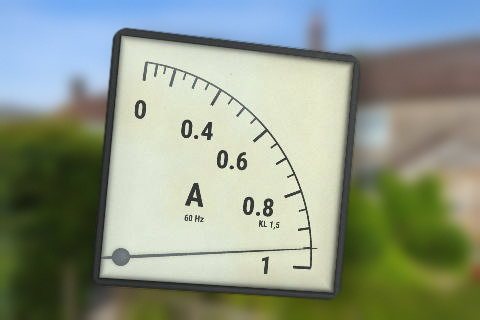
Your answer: **0.95** A
